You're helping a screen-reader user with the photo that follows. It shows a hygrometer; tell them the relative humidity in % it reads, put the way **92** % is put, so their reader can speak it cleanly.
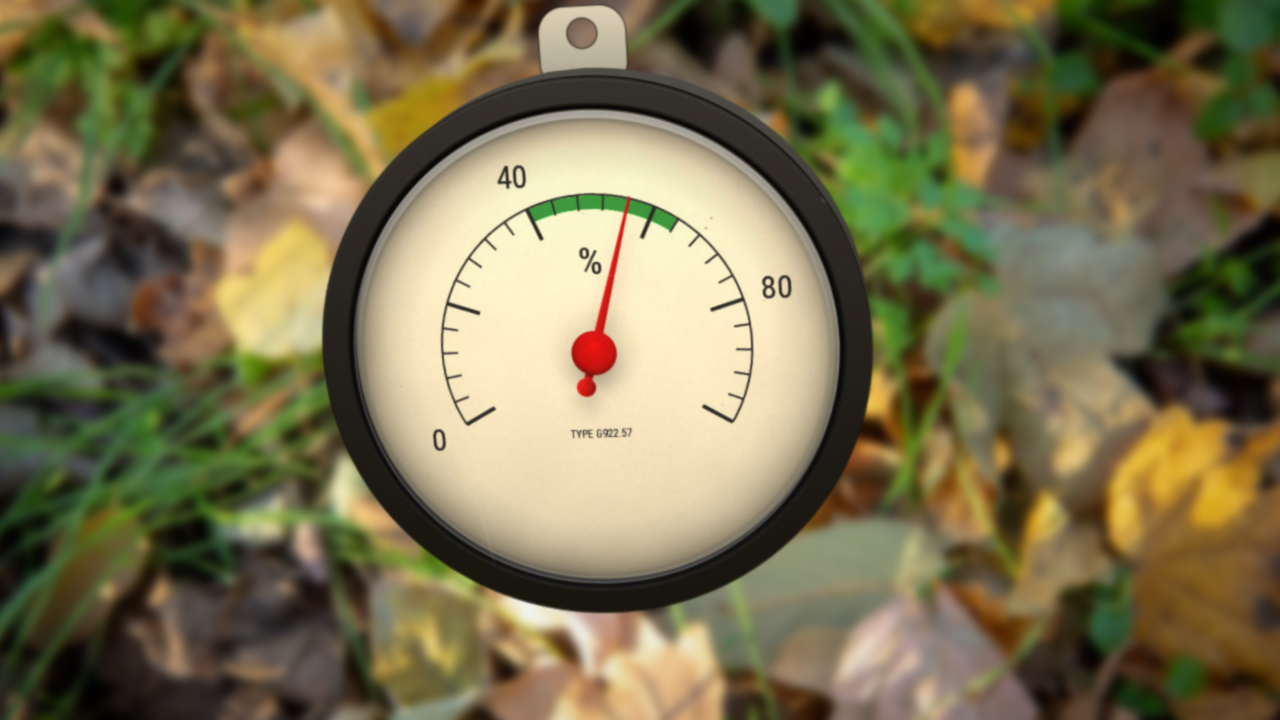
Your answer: **56** %
